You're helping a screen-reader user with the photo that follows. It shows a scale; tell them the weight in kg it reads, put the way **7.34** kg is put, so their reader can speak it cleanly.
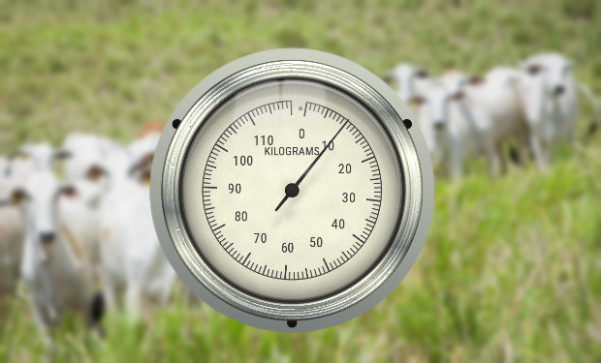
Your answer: **10** kg
